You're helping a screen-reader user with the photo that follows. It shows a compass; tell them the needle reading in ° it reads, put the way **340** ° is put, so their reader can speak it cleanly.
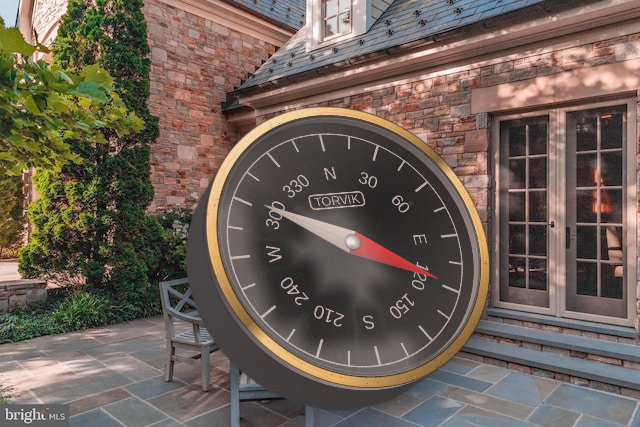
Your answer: **120** °
